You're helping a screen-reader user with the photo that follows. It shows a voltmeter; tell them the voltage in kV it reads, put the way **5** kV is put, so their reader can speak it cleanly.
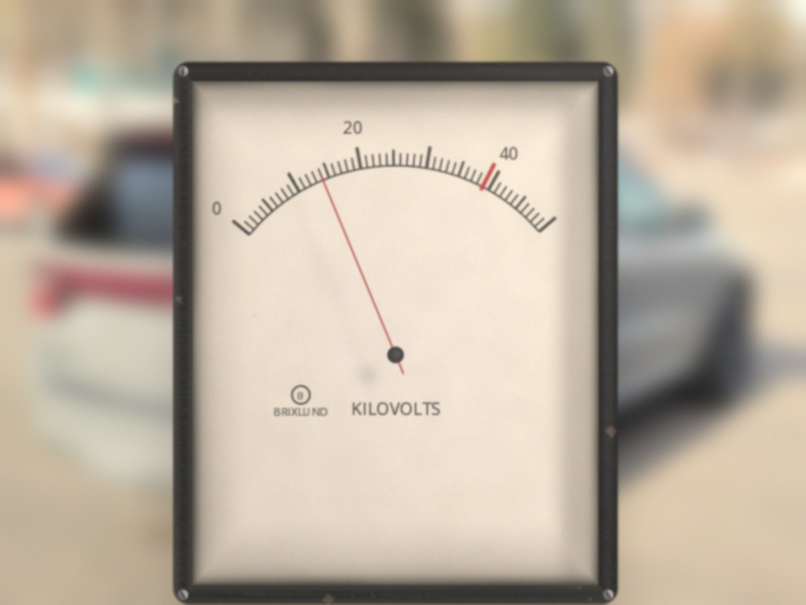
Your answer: **14** kV
